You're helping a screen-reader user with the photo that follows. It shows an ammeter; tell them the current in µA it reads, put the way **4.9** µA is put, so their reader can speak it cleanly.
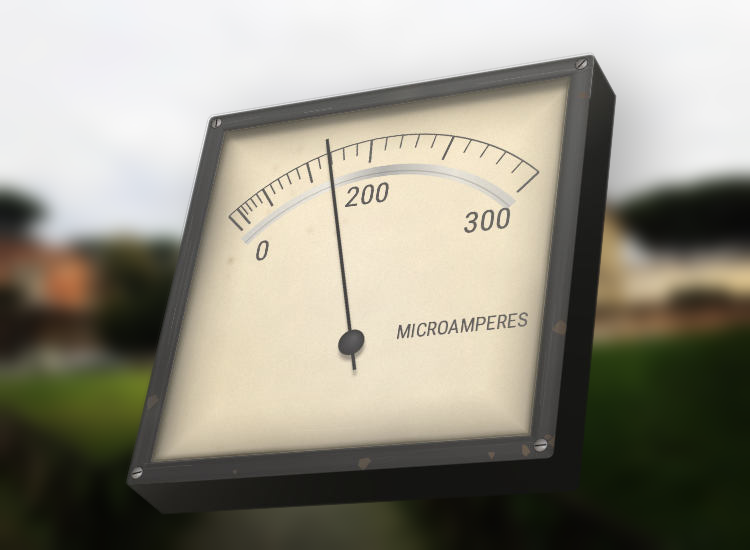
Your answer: **170** µA
